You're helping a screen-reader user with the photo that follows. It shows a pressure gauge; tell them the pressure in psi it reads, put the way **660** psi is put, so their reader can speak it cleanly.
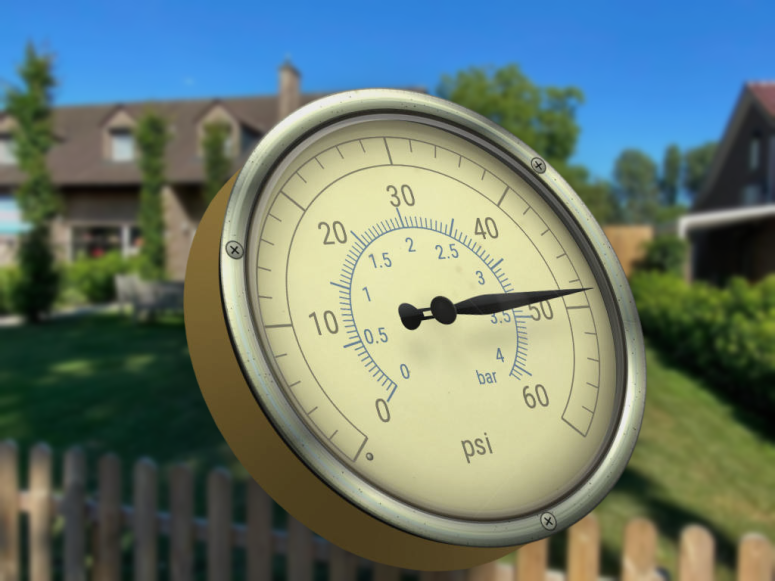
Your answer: **49** psi
